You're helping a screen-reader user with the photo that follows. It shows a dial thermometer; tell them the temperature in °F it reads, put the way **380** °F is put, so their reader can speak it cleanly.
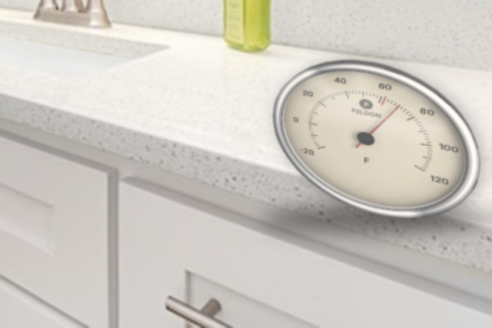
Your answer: **70** °F
